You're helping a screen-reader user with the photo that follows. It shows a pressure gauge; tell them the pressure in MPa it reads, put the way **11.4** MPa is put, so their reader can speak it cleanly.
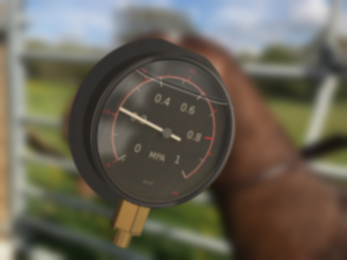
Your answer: **0.2** MPa
